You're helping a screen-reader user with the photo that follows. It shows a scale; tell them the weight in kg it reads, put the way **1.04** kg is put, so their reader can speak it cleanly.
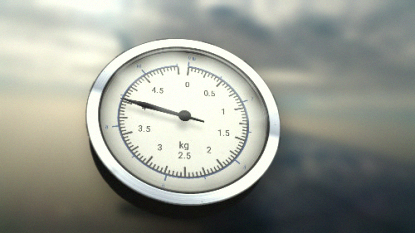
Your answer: **4** kg
